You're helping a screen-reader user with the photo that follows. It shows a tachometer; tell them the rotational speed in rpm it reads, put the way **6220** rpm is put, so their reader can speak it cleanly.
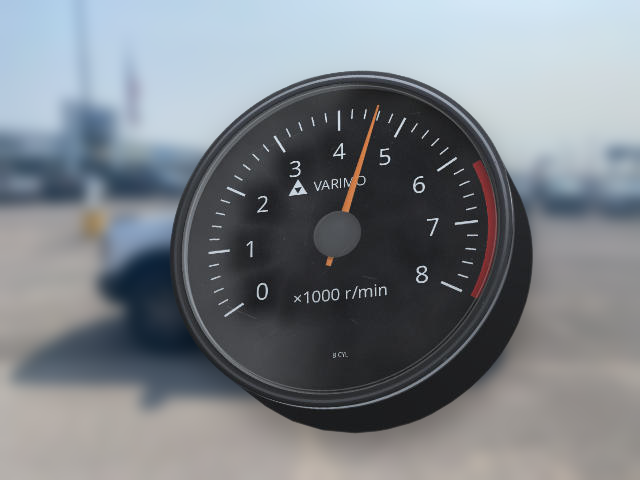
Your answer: **4600** rpm
